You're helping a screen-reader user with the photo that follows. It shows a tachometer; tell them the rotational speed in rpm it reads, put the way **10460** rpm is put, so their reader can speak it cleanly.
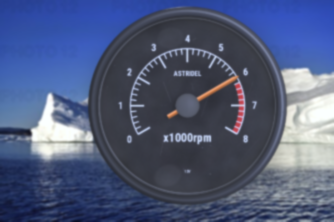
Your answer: **6000** rpm
